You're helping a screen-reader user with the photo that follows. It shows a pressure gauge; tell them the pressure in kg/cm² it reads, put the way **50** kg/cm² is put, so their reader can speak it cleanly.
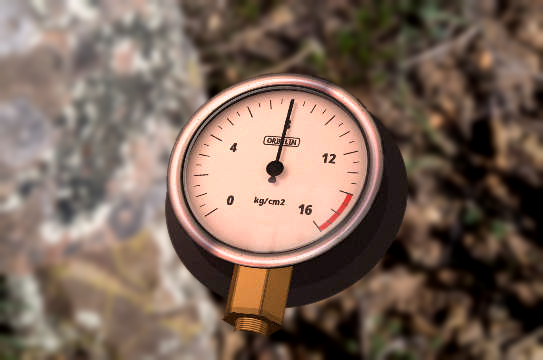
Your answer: **8** kg/cm²
